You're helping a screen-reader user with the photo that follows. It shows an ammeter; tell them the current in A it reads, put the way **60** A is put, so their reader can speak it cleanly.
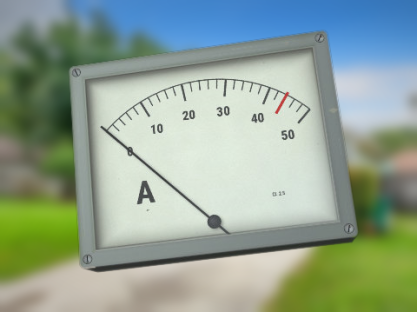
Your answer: **0** A
